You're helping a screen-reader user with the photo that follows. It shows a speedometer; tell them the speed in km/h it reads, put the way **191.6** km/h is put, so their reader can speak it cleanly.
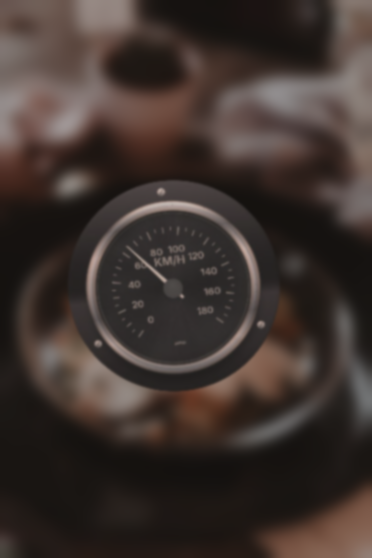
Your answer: **65** km/h
